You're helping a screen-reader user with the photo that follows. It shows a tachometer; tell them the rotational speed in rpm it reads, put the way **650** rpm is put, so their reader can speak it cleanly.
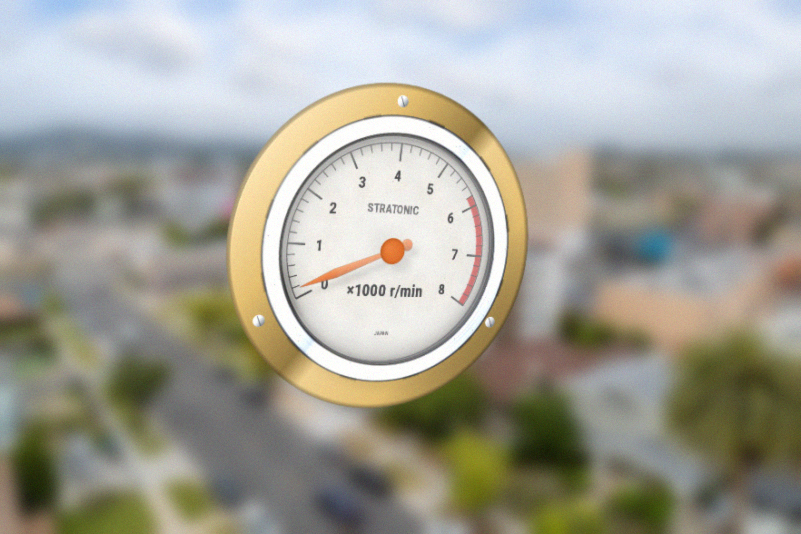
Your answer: **200** rpm
